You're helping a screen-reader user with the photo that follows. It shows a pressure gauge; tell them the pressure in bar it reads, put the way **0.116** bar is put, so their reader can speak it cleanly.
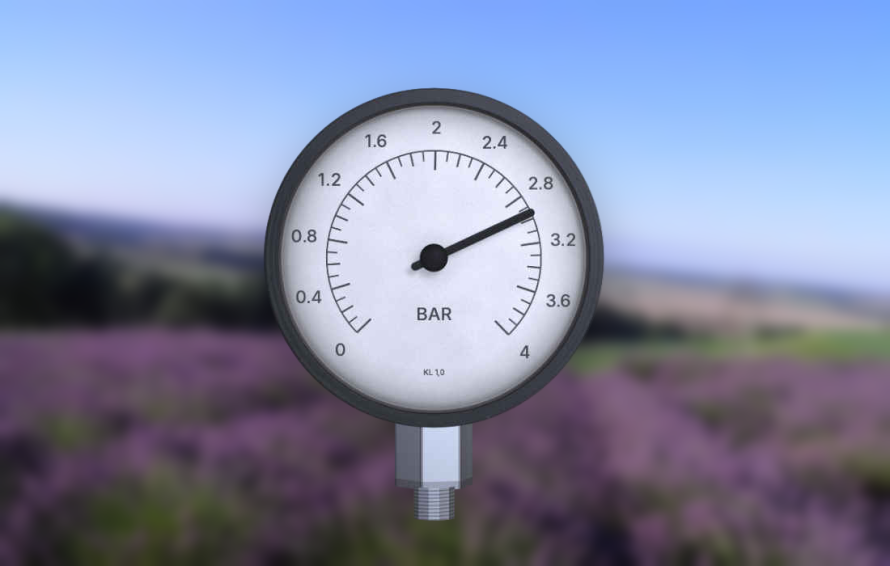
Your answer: **2.95** bar
